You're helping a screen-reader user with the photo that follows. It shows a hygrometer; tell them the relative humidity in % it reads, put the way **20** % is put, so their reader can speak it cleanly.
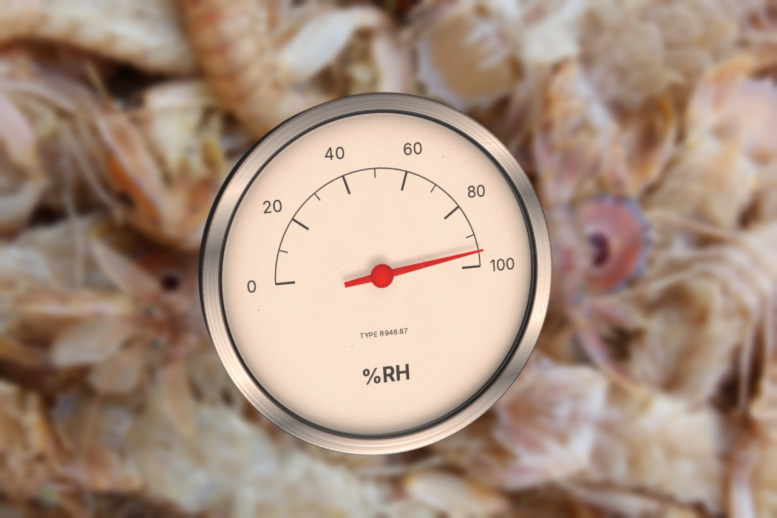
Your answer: **95** %
